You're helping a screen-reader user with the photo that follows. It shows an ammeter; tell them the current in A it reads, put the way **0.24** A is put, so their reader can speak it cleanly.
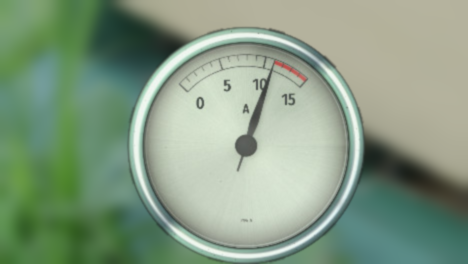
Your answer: **11** A
